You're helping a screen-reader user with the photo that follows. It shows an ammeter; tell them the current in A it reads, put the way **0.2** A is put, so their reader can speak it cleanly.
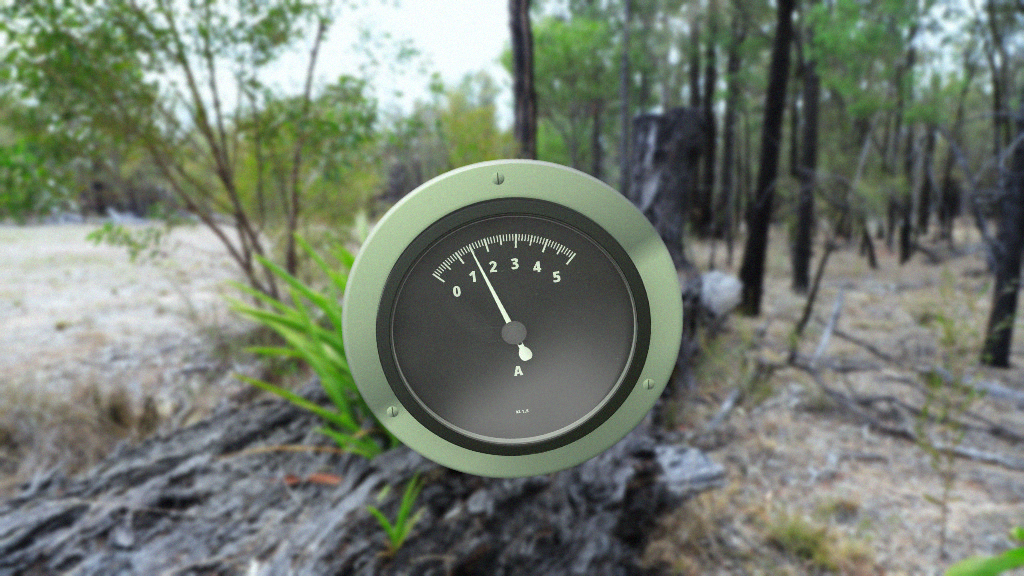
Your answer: **1.5** A
